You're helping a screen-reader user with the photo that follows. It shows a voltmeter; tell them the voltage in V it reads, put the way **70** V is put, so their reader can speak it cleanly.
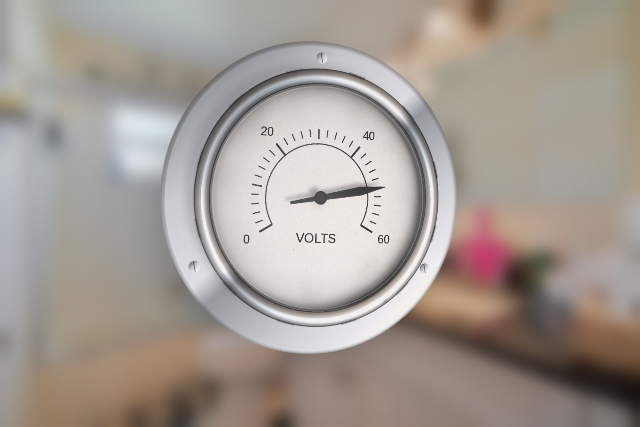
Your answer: **50** V
